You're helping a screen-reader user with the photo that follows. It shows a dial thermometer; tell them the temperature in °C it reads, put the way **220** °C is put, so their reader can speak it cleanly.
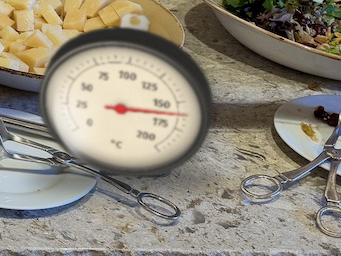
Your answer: **160** °C
